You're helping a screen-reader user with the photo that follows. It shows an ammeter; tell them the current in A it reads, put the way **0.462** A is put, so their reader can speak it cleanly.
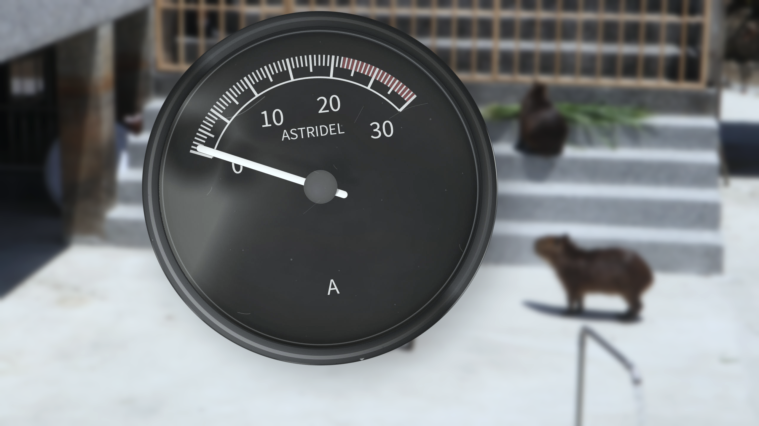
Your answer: **0.5** A
